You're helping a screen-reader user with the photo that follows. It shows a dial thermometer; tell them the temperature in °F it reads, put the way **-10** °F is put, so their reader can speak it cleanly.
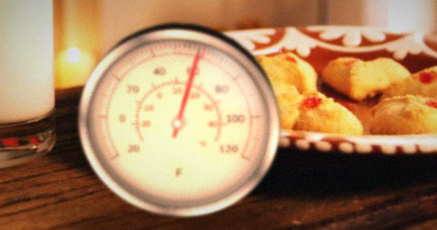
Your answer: **60** °F
